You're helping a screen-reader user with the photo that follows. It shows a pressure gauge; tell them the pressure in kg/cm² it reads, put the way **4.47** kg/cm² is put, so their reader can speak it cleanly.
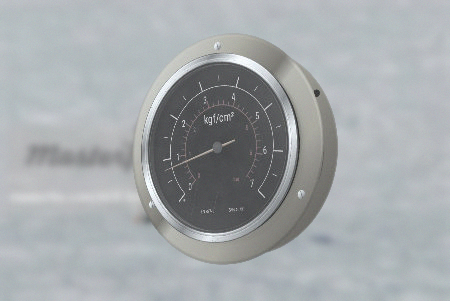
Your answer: **0.75** kg/cm²
